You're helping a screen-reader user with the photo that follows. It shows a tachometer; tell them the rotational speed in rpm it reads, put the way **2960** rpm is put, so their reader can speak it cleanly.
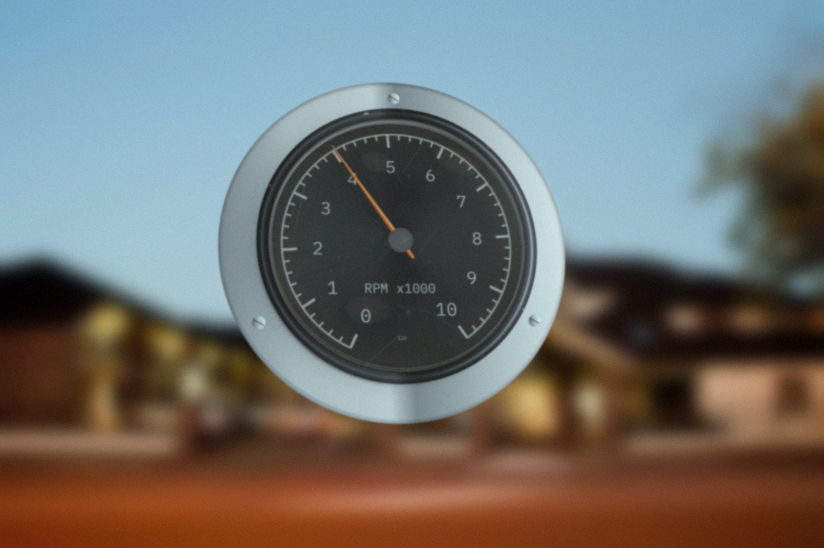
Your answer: **4000** rpm
